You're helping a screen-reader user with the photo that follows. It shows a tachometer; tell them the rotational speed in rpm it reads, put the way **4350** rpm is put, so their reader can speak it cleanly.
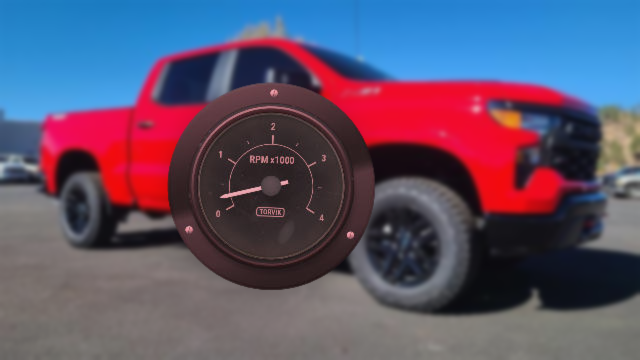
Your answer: **250** rpm
